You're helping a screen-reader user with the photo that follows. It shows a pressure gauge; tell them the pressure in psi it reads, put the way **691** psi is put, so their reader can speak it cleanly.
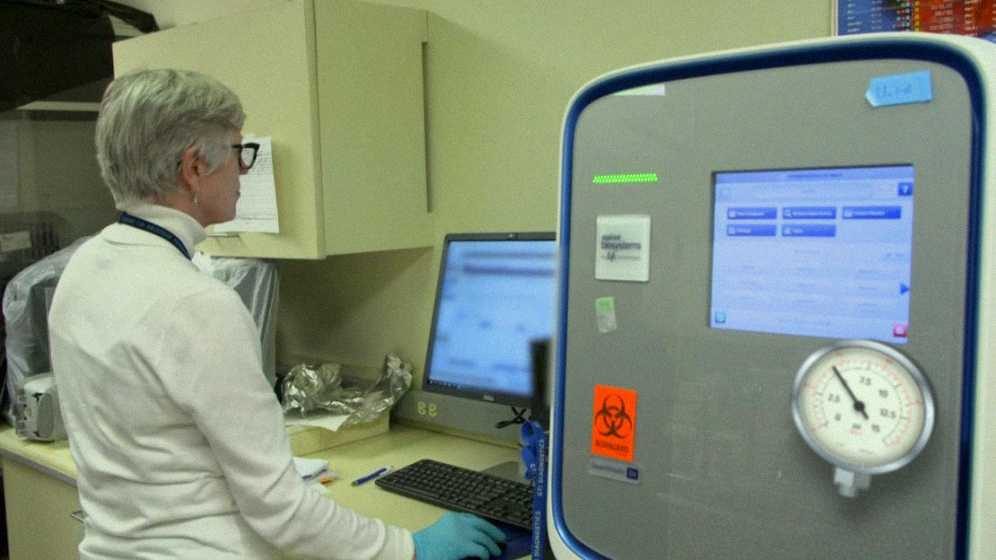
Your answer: **5** psi
